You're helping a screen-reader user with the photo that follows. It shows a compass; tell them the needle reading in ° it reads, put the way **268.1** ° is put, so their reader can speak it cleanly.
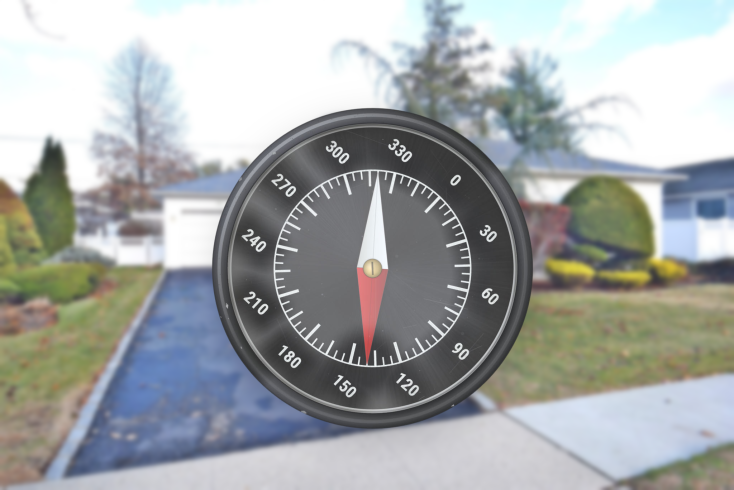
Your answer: **140** °
